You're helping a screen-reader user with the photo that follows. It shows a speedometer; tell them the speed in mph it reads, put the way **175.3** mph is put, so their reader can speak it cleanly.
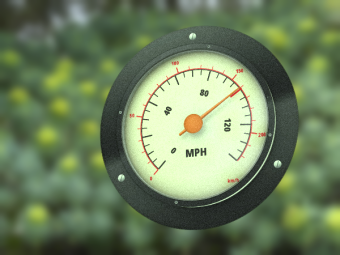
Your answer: **100** mph
